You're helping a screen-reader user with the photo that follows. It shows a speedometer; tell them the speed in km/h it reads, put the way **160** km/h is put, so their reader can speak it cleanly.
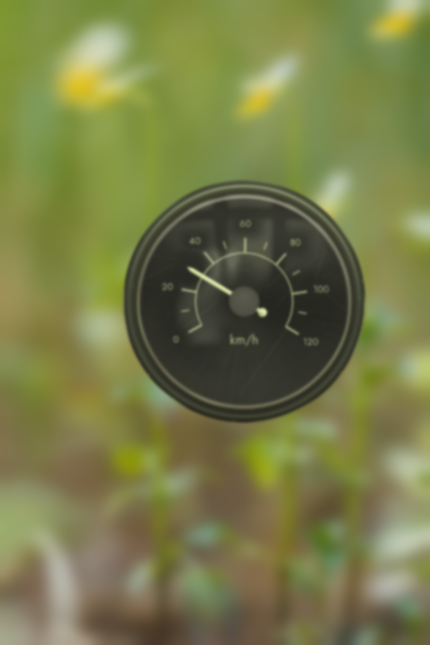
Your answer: **30** km/h
